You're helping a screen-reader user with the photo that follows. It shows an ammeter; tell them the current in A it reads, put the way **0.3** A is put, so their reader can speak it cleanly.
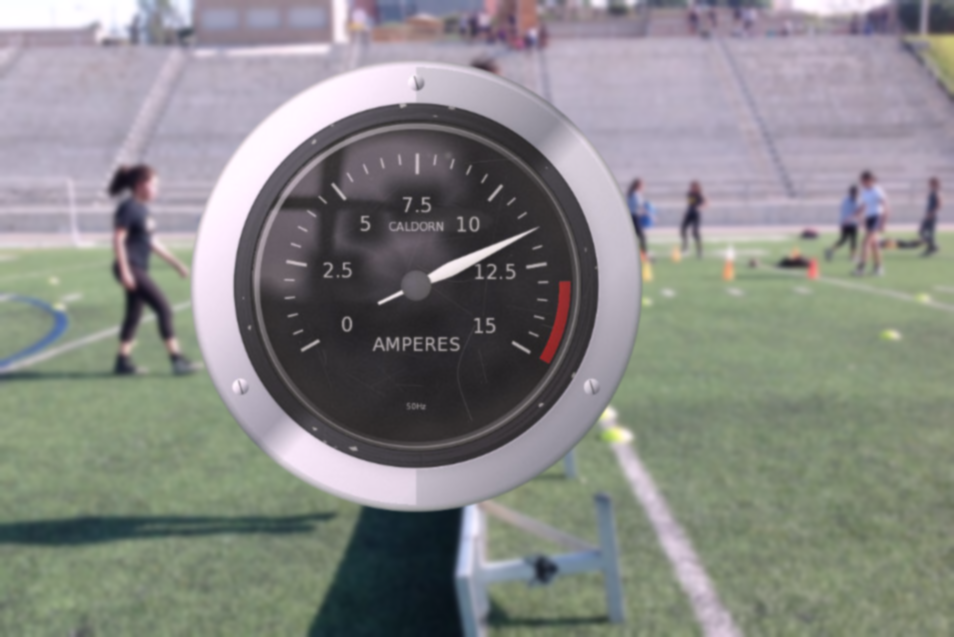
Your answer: **11.5** A
